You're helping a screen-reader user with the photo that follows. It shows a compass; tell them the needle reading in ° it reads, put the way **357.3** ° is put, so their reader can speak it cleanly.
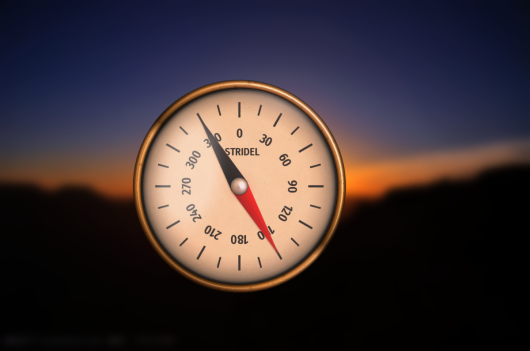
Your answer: **150** °
